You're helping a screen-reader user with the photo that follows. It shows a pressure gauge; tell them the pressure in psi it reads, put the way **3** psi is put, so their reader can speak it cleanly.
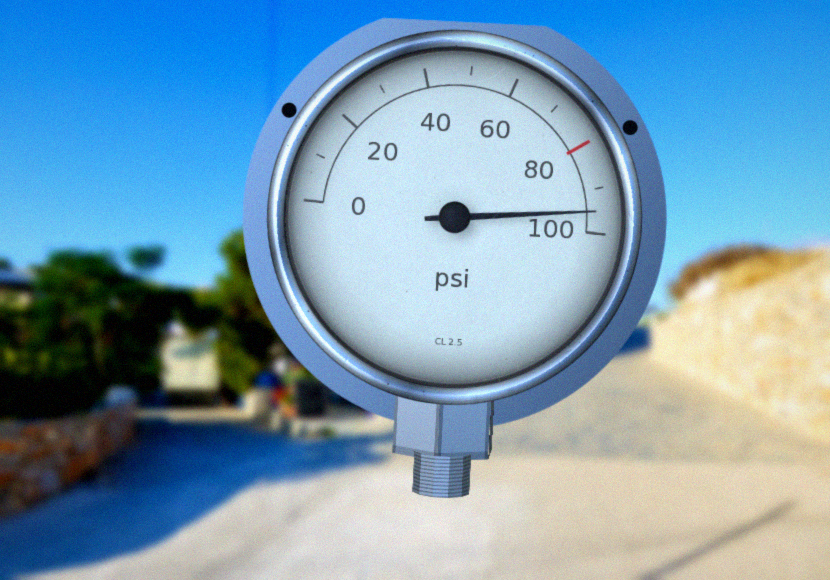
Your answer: **95** psi
